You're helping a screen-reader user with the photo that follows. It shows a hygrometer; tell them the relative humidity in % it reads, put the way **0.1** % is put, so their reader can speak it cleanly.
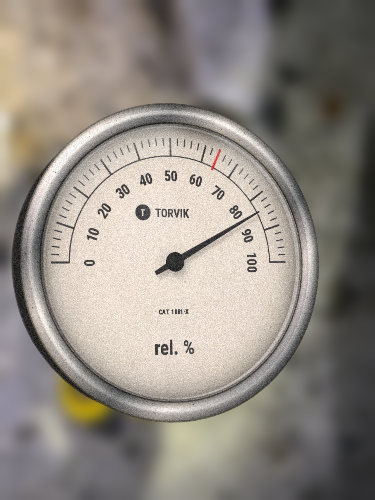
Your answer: **84** %
